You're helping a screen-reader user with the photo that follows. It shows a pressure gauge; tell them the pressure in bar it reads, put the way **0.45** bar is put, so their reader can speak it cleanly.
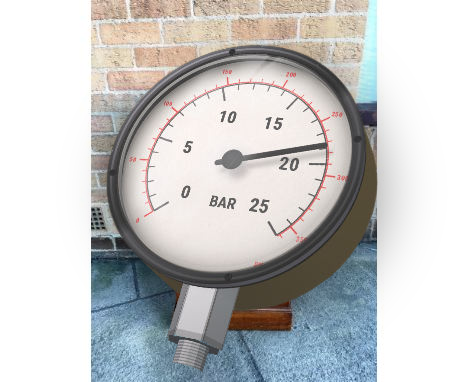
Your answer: **19** bar
